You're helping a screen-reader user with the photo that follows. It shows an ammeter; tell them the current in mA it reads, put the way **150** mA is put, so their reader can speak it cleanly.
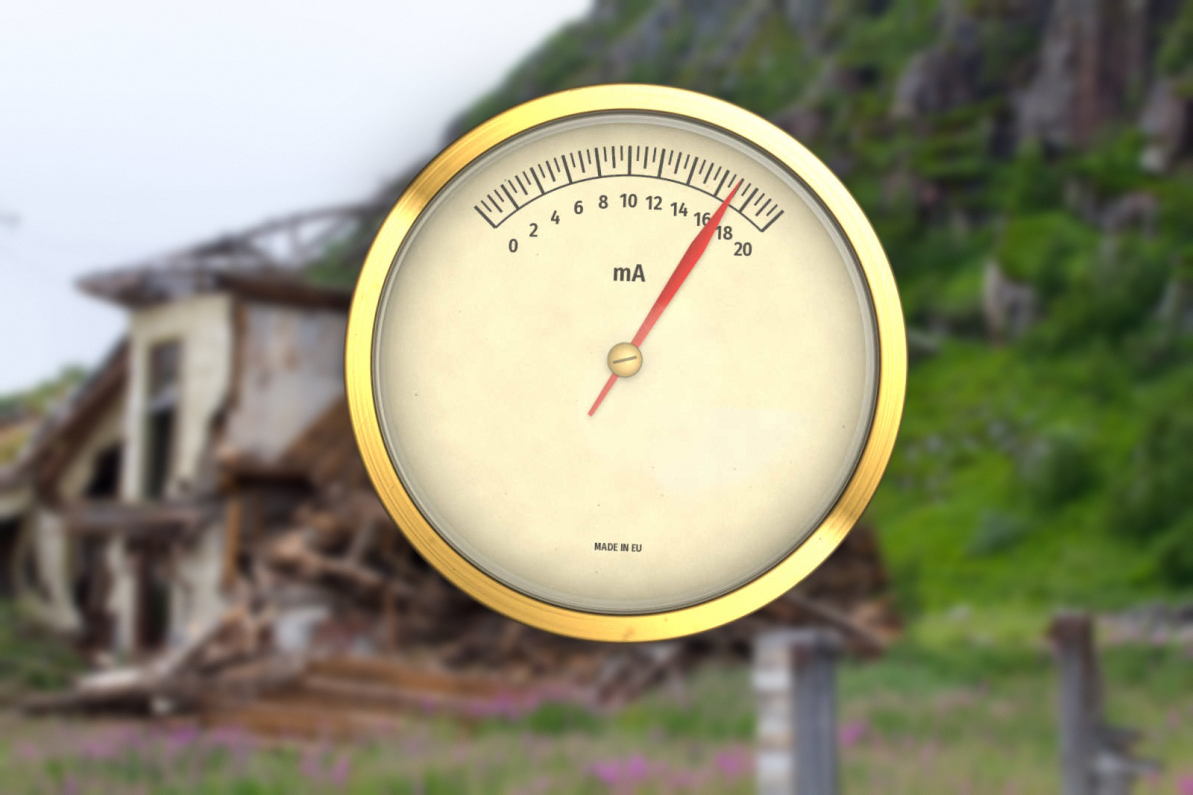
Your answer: **17** mA
